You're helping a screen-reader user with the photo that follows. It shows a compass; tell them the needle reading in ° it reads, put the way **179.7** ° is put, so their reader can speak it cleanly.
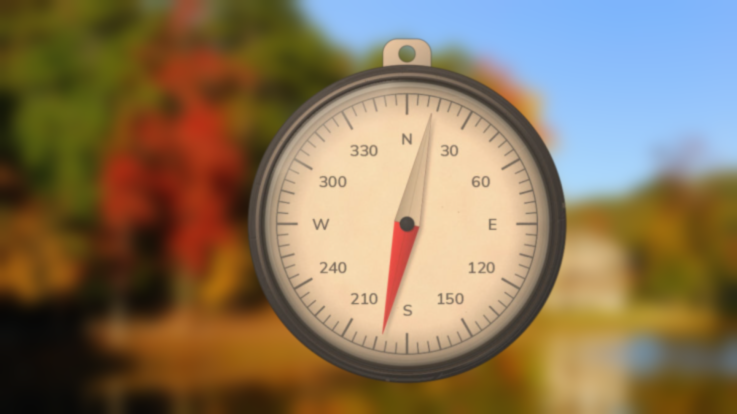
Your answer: **192.5** °
